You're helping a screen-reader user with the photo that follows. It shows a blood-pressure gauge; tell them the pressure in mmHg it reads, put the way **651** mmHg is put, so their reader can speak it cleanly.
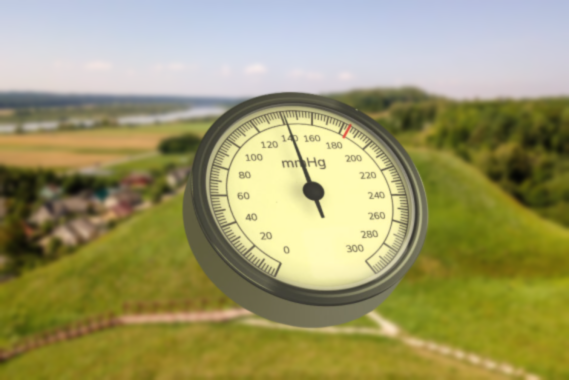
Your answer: **140** mmHg
